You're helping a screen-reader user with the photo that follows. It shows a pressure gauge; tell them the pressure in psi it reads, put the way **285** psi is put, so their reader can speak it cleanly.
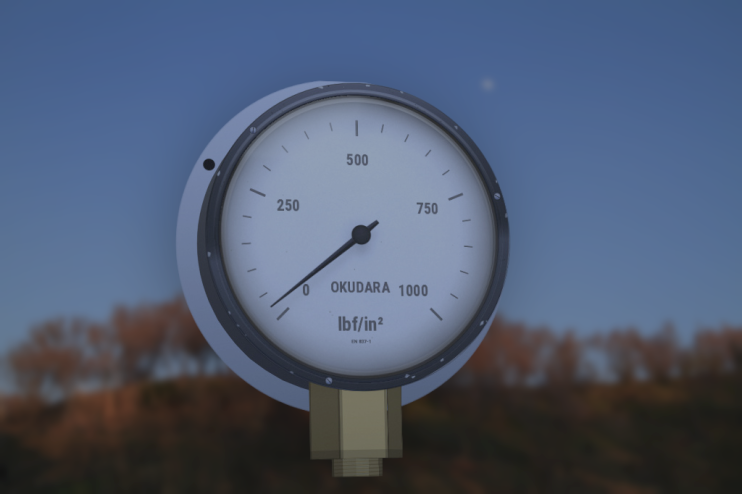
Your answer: **25** psi
